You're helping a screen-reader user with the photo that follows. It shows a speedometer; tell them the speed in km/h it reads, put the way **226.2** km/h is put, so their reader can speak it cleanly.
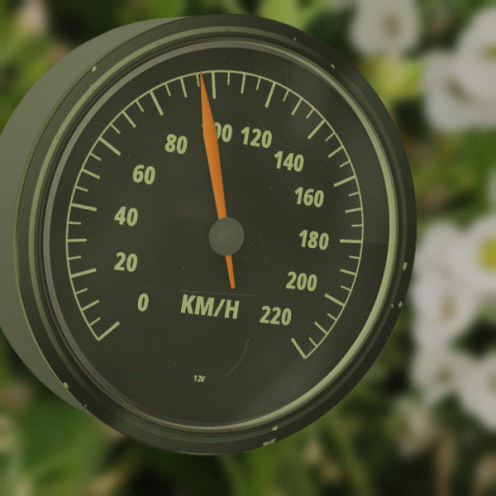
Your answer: **95** km/h
